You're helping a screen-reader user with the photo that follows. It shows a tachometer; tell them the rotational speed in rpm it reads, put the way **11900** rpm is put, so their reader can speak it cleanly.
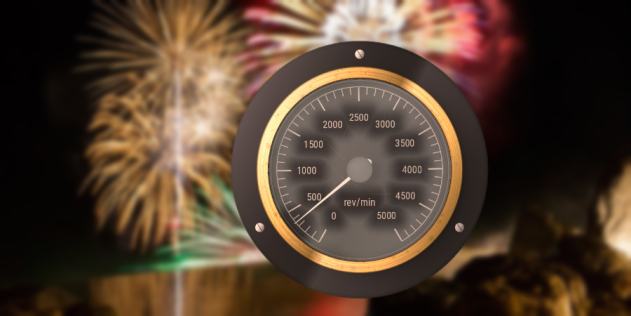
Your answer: **350** rpm
